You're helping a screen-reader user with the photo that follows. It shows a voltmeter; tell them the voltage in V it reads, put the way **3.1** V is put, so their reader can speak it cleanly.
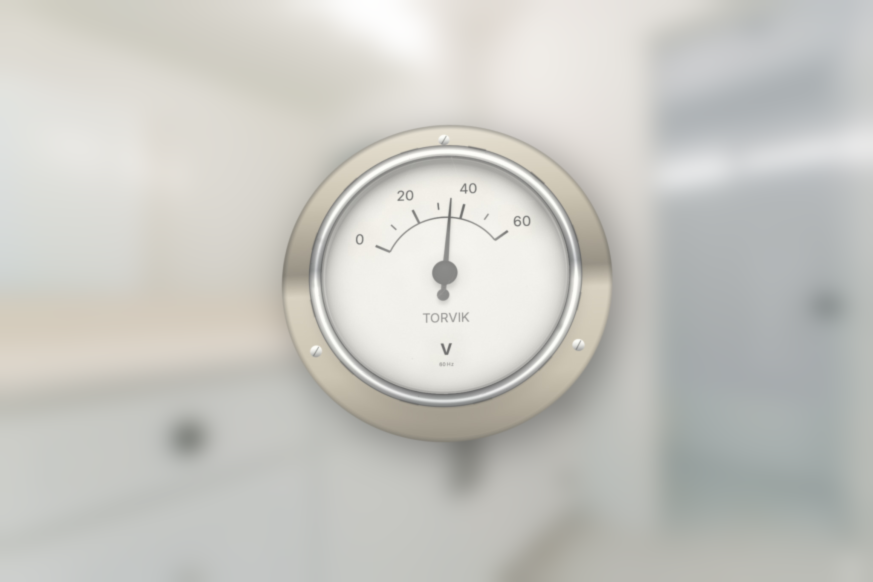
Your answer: **35** V
